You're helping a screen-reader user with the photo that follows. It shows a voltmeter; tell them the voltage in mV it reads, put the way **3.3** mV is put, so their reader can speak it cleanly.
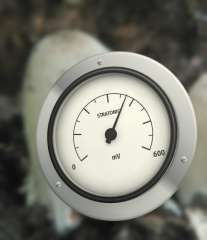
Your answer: **375** mV
